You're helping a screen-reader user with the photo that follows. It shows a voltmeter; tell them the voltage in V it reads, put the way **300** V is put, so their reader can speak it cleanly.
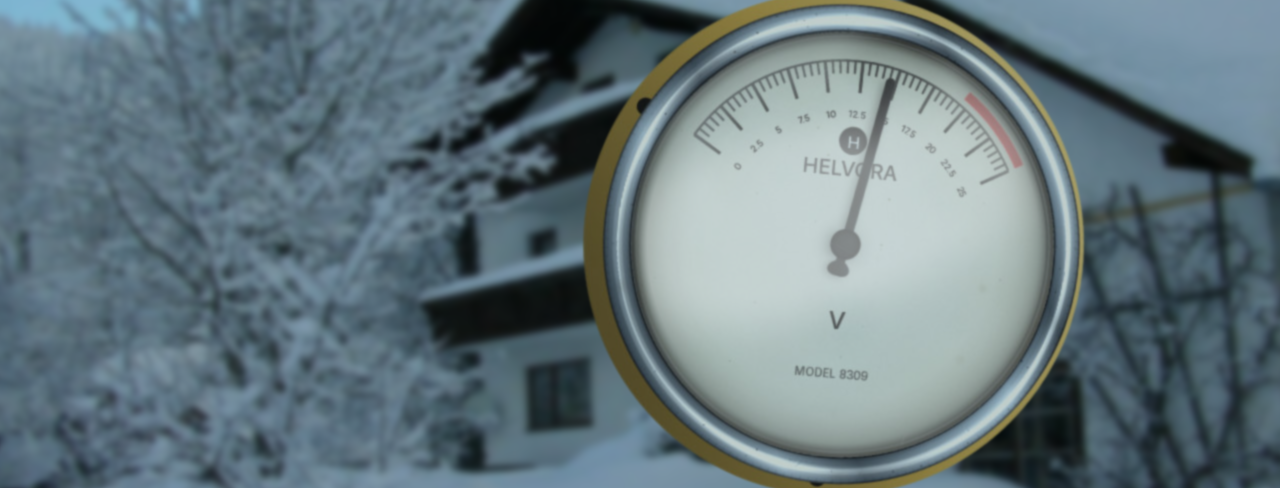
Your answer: **14.5** V
